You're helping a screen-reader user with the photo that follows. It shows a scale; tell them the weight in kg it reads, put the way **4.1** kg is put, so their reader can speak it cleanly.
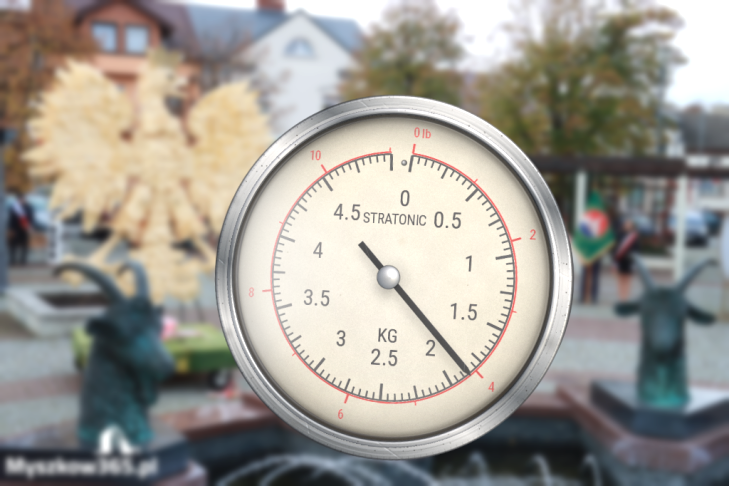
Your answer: **1.85** kg
